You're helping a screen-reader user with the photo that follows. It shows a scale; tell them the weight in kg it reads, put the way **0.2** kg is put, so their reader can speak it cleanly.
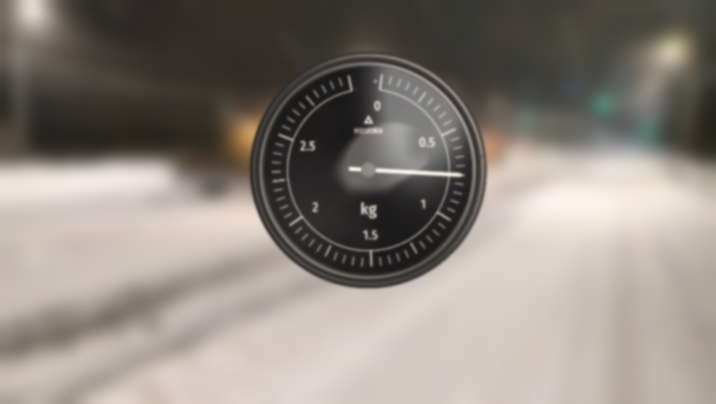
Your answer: **0.75** kg
